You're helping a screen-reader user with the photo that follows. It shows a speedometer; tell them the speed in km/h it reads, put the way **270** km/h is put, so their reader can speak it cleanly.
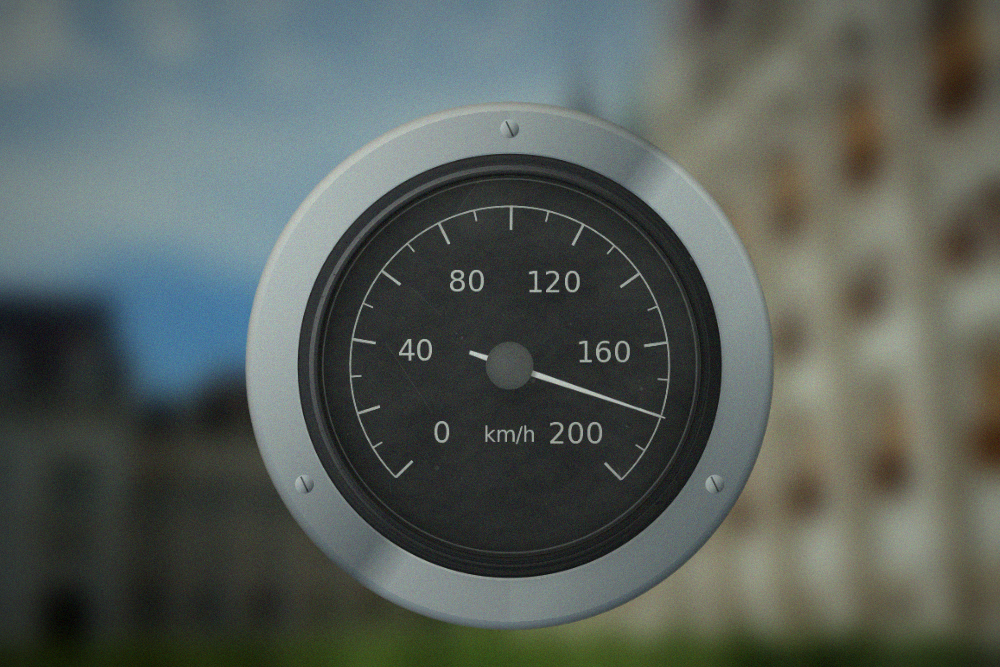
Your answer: **180** km/h
